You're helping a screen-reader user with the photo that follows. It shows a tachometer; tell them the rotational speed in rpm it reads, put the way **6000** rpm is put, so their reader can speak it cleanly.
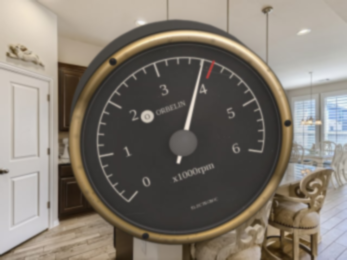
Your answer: **3800** rpm
